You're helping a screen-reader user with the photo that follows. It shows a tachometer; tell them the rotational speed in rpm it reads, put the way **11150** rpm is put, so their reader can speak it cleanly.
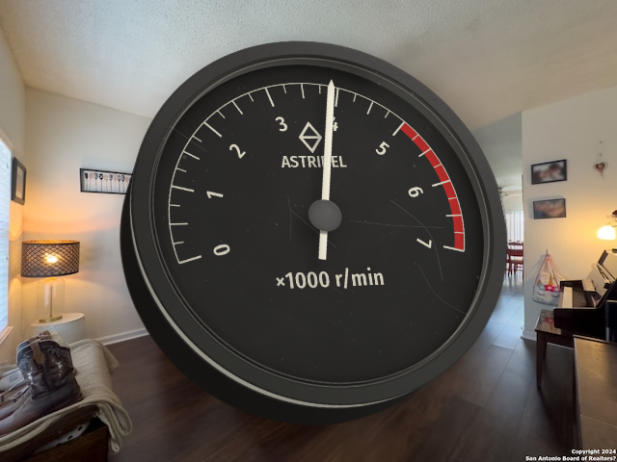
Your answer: **3875** rpm
